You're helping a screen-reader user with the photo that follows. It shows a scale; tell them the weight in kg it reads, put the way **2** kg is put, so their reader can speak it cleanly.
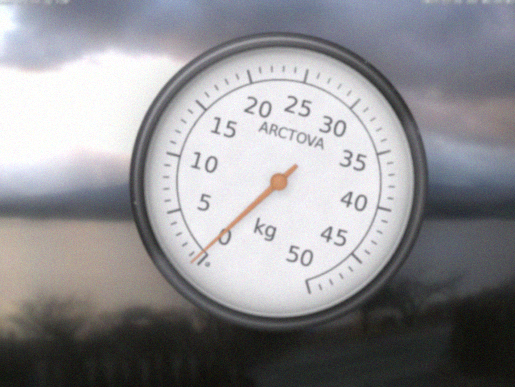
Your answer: **0.5** kg
